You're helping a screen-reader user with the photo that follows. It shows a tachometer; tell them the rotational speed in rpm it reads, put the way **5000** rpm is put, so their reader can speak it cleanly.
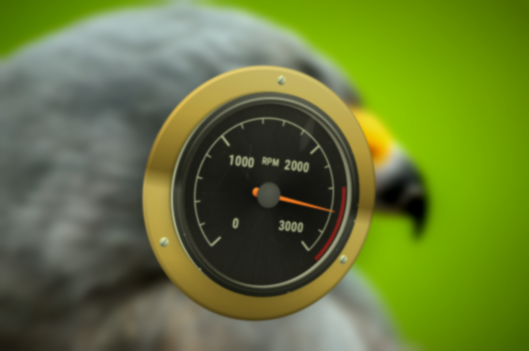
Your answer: **2600** rpm
